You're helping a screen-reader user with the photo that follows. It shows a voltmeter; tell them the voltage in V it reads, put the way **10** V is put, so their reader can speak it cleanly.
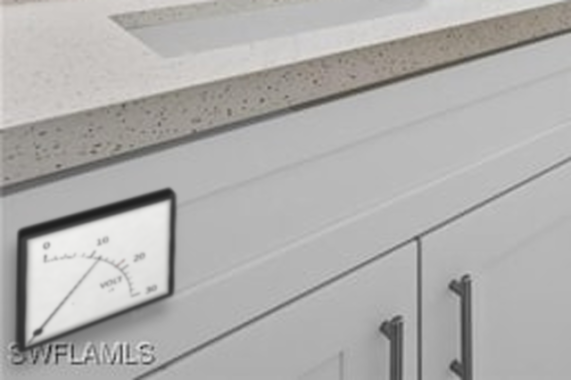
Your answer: **12** V
